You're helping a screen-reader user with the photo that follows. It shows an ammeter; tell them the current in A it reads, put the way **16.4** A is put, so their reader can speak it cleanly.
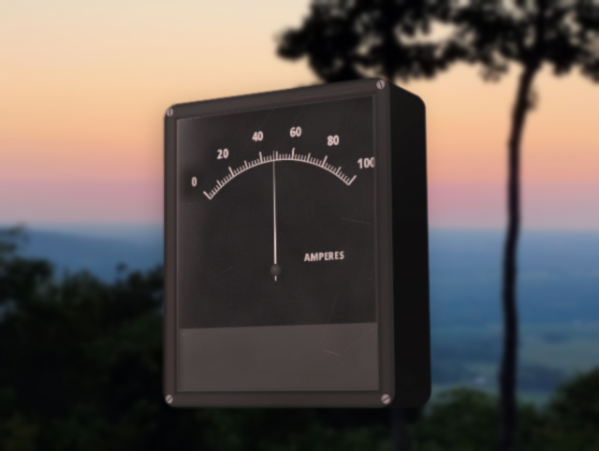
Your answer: **50** A
